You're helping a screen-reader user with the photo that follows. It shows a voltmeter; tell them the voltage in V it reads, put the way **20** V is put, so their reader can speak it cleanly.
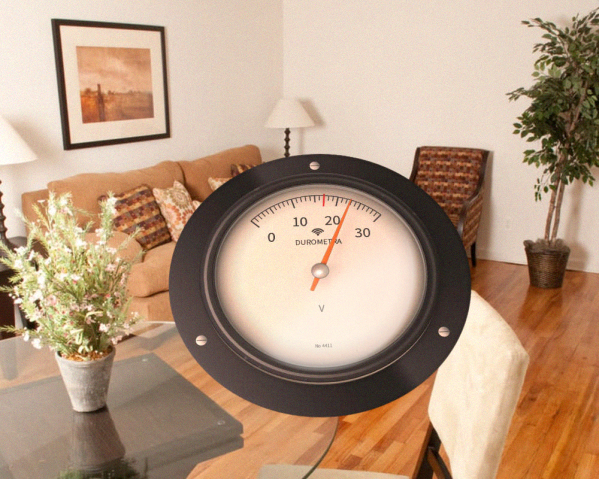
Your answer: **23** V
